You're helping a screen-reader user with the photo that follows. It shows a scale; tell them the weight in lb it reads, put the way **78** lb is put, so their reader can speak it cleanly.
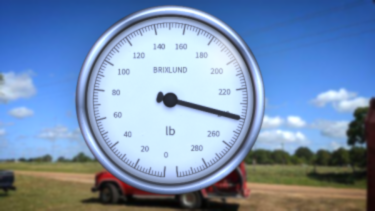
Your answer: **240** lb
